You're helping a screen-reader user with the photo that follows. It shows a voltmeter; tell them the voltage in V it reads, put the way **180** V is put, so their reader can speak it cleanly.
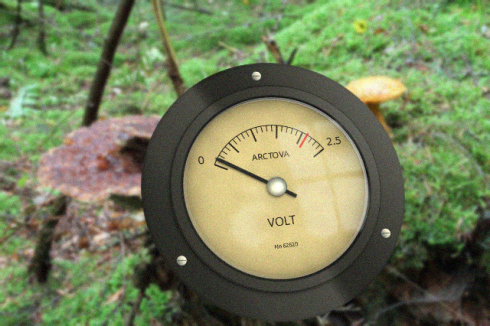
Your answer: **0.1** V
